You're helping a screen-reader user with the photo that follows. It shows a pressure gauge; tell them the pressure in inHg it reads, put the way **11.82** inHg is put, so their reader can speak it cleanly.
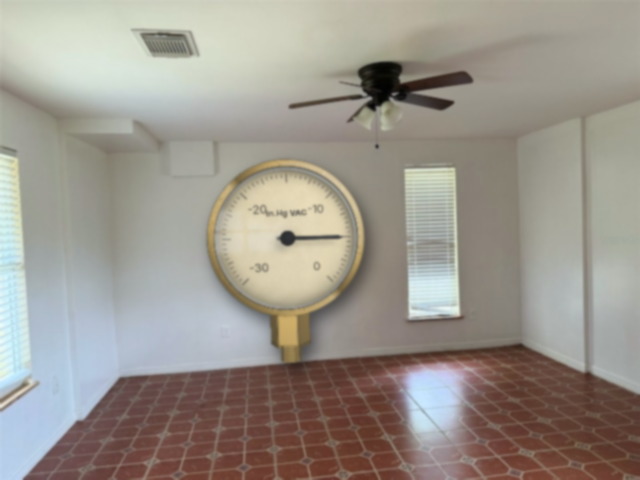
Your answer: **-5** inHg
